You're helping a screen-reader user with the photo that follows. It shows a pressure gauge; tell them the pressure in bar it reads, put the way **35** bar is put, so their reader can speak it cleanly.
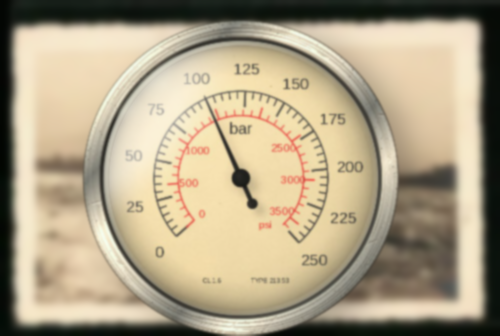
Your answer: **100** bar
